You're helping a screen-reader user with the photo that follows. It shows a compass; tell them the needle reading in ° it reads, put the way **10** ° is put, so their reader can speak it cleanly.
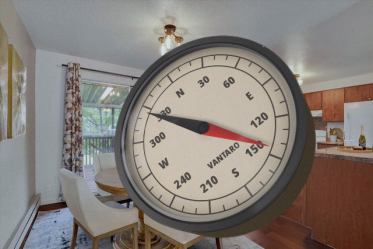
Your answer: **145** °
